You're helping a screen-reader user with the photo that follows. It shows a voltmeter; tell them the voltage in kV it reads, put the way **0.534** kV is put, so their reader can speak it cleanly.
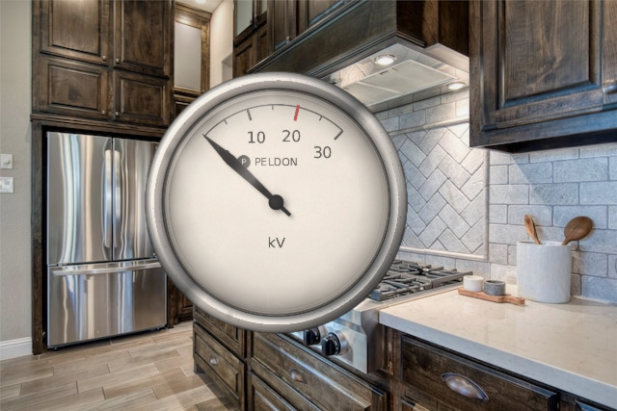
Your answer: **0** kV
